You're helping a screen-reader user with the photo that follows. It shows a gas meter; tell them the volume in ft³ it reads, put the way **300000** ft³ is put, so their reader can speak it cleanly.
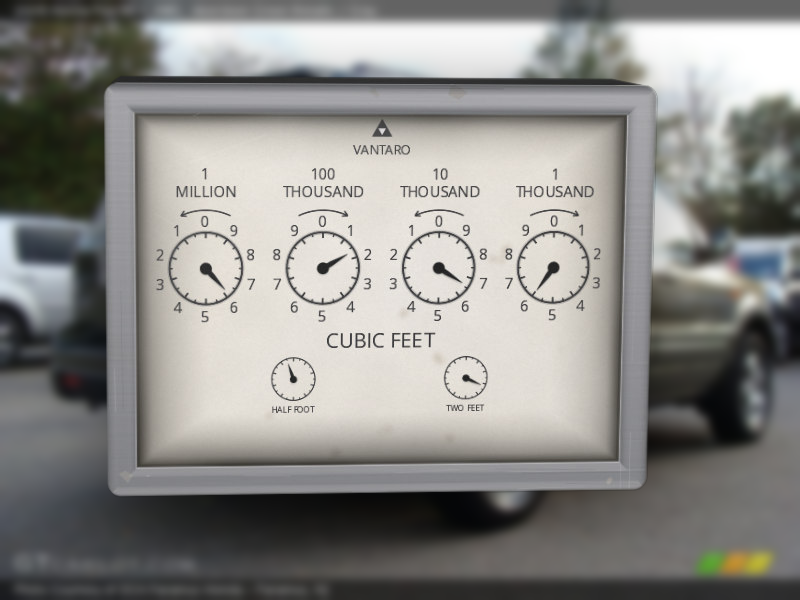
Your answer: **616600** ft³
